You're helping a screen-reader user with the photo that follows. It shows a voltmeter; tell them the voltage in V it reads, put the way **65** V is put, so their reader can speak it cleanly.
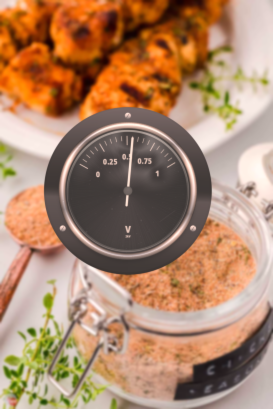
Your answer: **0.55** V
